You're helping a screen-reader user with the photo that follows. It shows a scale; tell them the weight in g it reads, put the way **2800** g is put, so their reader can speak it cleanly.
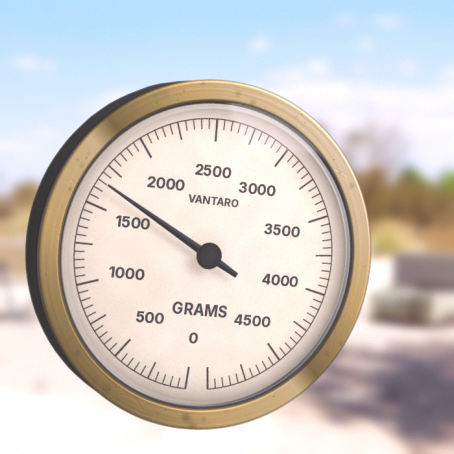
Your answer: **1650** g
